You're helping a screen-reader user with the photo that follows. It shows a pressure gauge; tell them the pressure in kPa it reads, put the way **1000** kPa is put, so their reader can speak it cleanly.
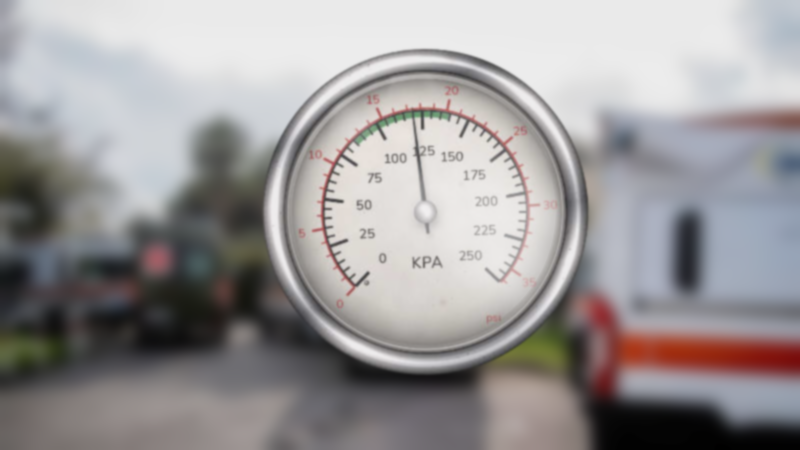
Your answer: **120** kPa
